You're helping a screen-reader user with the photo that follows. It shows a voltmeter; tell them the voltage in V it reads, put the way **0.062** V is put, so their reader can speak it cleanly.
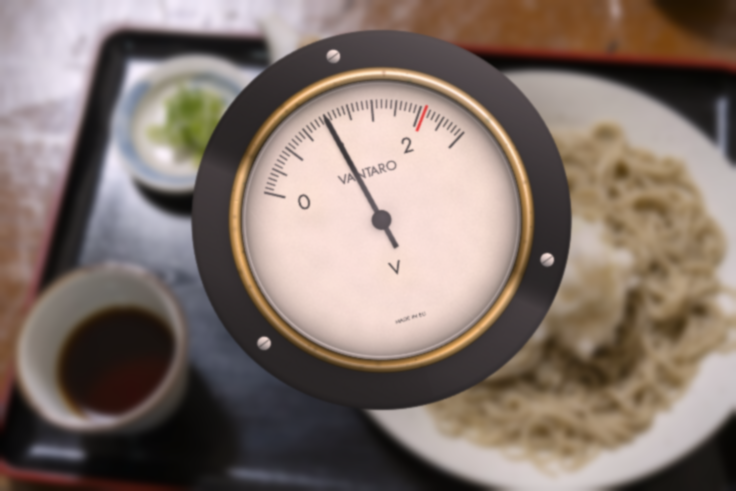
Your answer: **1** V
